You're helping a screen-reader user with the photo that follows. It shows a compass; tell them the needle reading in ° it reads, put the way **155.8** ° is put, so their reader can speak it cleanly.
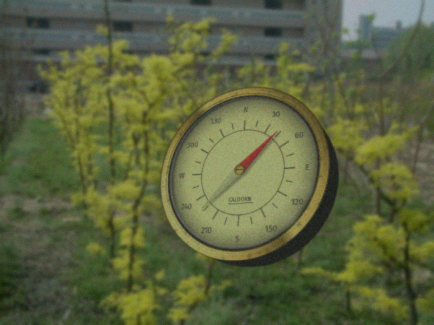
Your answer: **45** °
